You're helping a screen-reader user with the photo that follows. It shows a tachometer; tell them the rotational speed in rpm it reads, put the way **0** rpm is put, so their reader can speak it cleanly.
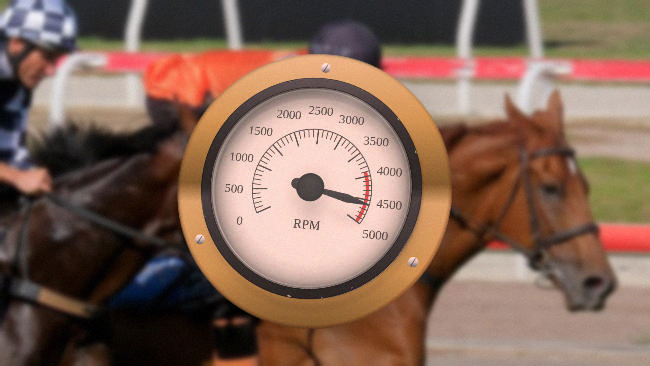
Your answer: **4600** rpm
